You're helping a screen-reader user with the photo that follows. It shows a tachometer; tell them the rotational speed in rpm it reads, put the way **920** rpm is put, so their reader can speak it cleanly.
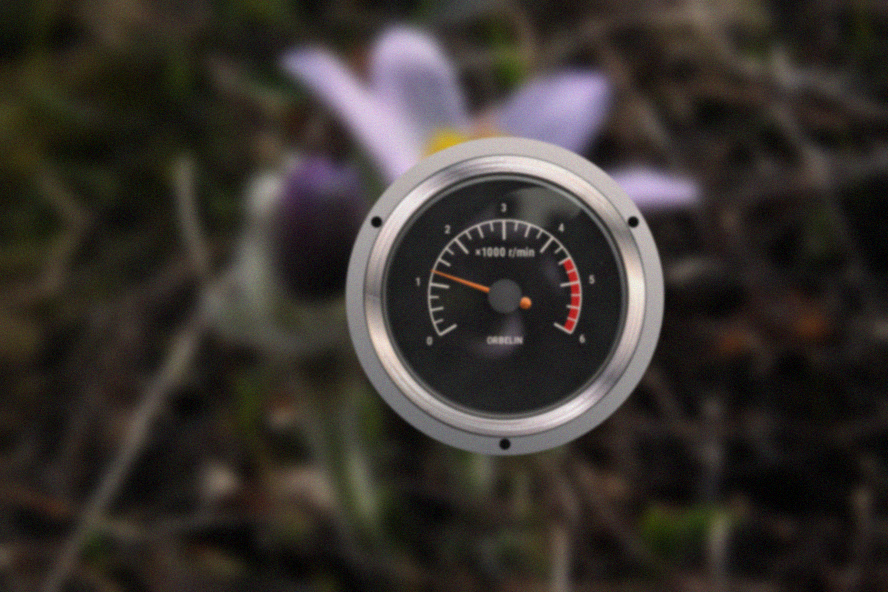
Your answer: **1250** rpm
